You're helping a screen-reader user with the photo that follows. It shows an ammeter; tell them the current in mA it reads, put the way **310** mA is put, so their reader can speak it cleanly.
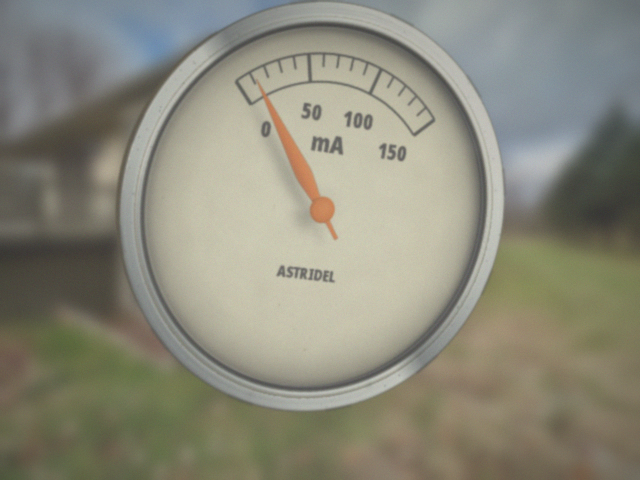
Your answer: **10** mA
